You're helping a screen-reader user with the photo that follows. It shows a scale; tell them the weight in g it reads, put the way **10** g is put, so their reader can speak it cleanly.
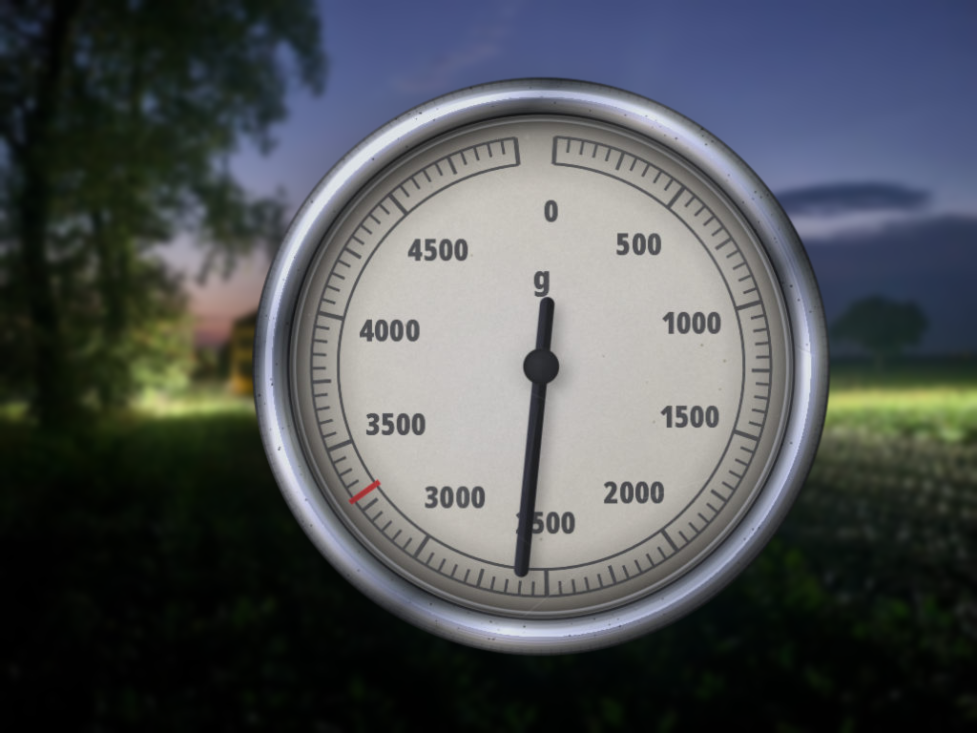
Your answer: **2600** g
